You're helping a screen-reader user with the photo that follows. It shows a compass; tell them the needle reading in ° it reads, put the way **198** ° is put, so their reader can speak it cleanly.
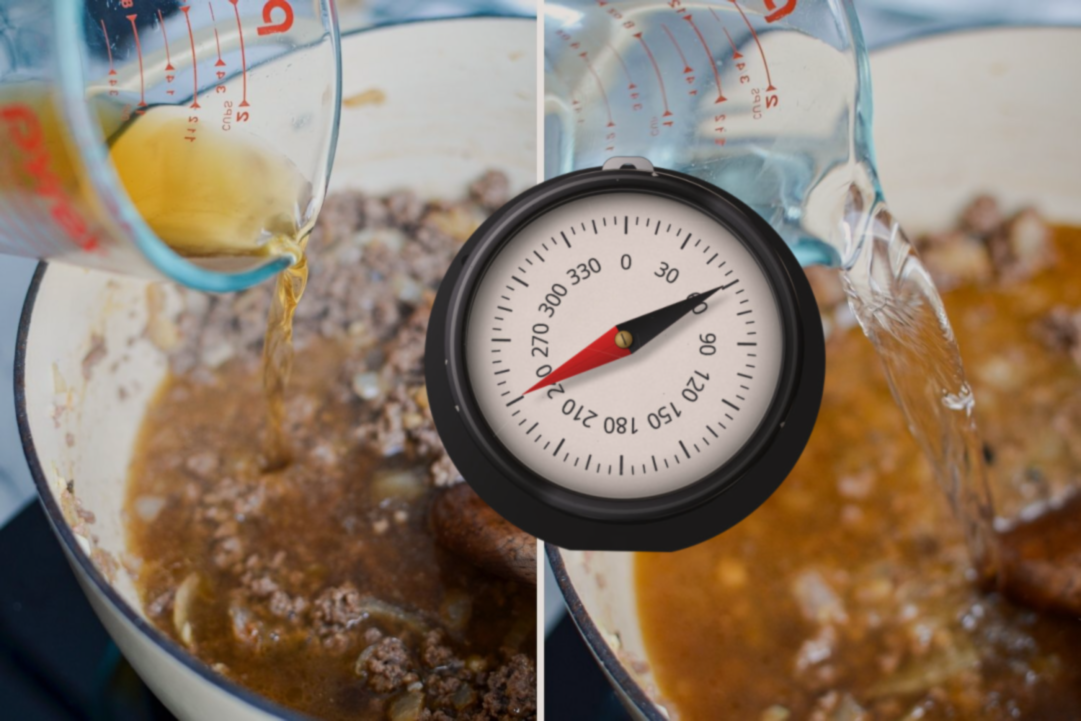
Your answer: **240** °
